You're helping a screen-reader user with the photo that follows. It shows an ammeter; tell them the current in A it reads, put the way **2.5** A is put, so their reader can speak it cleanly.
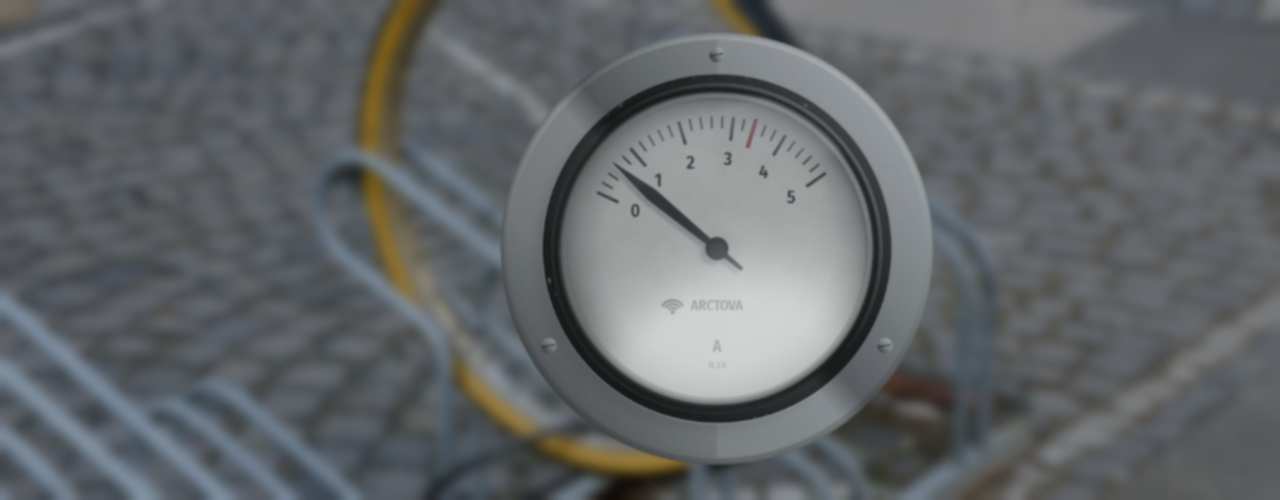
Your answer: **0.6** A
